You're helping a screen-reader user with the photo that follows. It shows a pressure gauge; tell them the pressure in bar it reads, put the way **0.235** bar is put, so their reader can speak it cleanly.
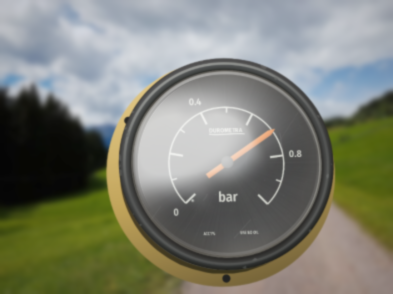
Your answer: **0.7** bar
